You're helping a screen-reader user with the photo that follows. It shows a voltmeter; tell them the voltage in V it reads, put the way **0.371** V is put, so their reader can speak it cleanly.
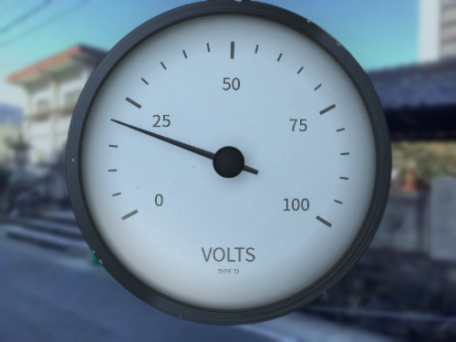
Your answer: **20** V
